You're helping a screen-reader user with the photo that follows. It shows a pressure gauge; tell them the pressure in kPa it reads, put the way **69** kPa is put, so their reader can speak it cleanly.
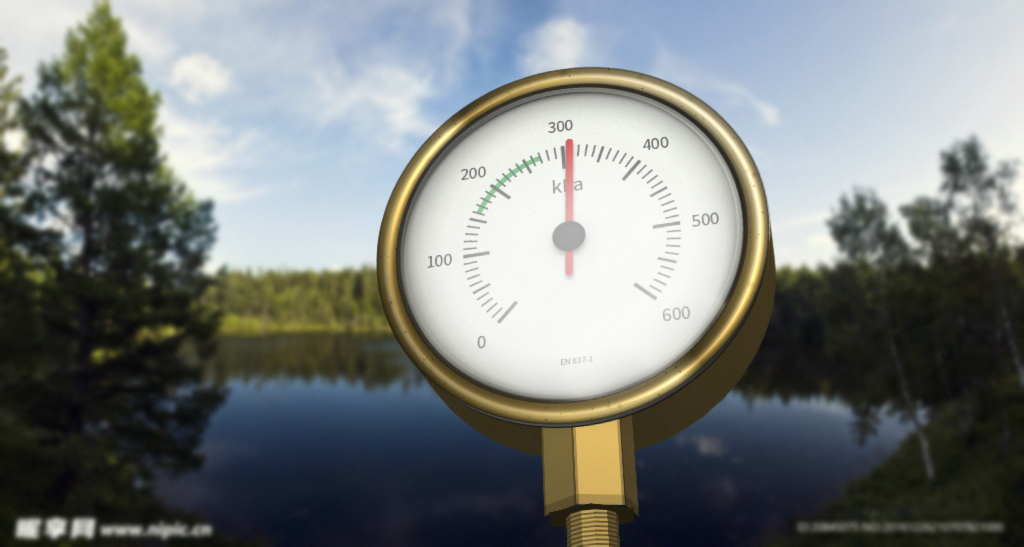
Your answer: **310** kPa
